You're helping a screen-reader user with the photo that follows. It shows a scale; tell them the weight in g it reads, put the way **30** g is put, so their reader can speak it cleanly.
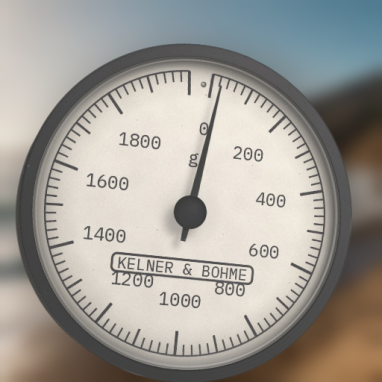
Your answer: **20** g
